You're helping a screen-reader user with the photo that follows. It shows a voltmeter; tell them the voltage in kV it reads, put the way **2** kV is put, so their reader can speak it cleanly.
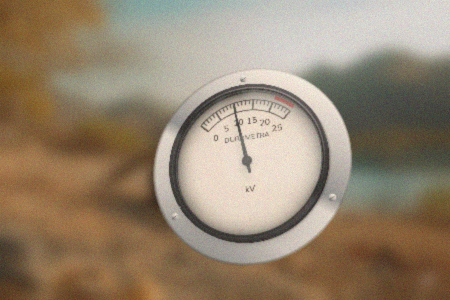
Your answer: **10** kV
